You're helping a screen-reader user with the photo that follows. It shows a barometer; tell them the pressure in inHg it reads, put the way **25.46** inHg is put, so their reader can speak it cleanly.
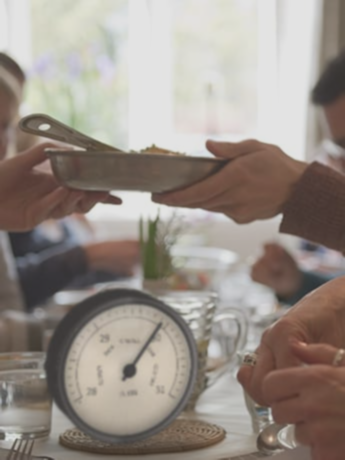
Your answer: **29.9** inHg
